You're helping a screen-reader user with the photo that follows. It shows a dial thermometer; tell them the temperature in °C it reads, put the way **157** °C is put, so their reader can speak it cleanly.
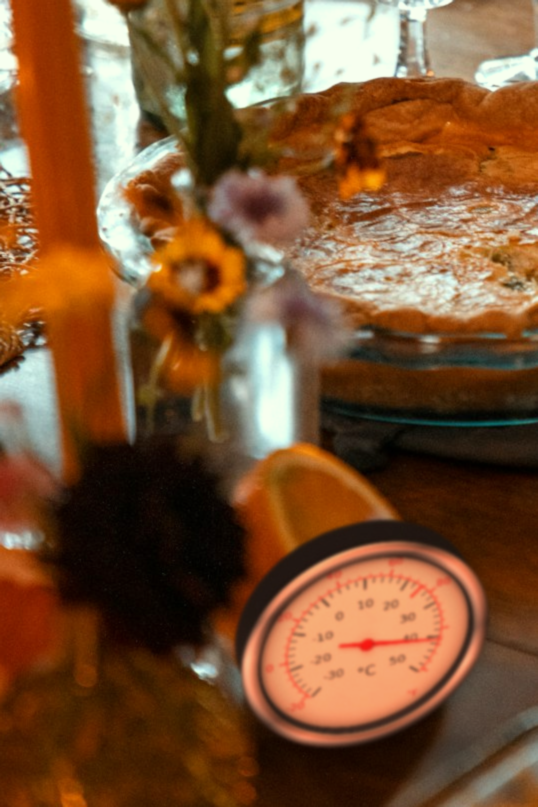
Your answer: **40** °C
